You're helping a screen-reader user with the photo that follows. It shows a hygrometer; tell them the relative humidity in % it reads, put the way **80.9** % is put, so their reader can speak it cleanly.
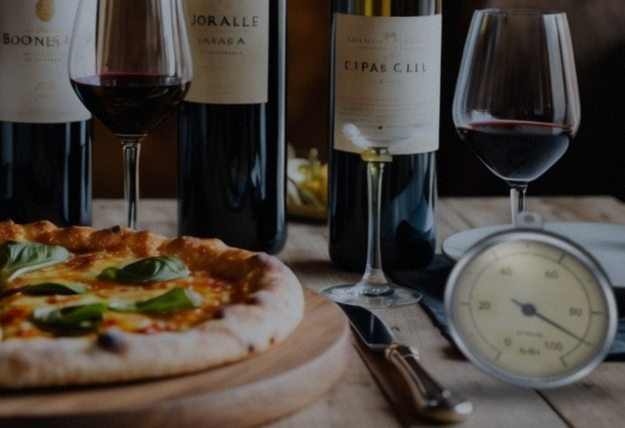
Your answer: **90** %
